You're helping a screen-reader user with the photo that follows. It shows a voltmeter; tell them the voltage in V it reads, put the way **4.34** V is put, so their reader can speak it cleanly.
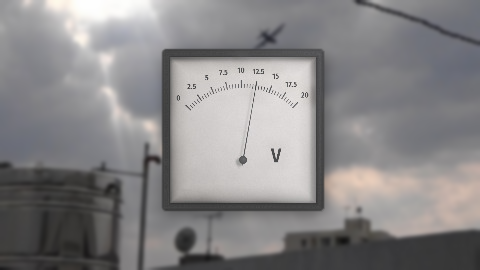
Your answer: **12.5** V
